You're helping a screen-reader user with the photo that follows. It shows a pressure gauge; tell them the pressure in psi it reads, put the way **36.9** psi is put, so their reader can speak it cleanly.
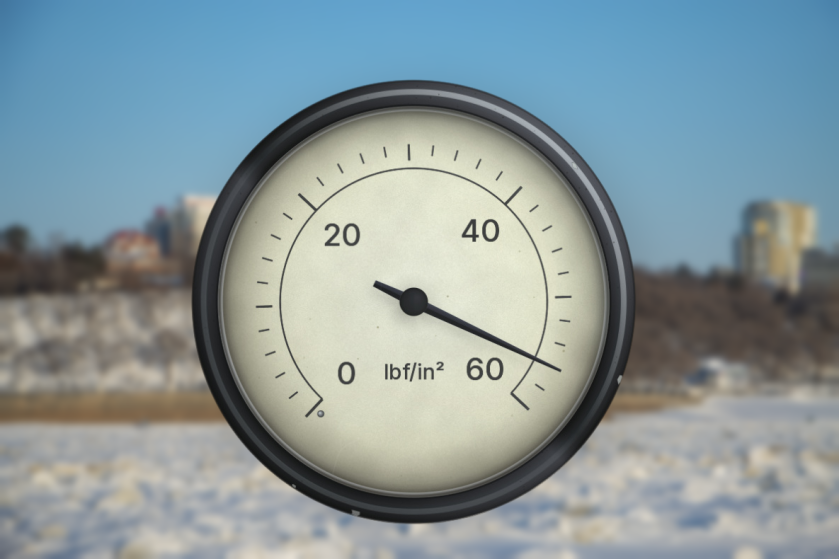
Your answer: **56** psi
